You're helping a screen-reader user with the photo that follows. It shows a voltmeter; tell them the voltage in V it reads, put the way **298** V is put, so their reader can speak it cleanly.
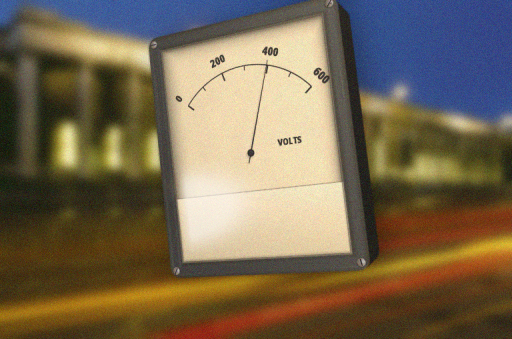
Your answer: **400** V
